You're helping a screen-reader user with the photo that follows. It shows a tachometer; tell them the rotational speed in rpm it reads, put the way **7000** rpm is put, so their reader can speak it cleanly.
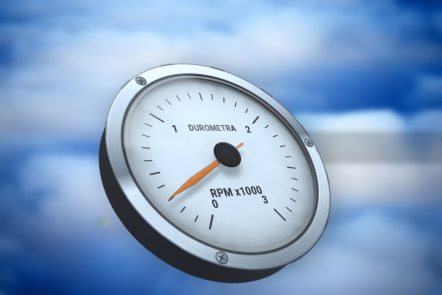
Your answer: **300** rpm
